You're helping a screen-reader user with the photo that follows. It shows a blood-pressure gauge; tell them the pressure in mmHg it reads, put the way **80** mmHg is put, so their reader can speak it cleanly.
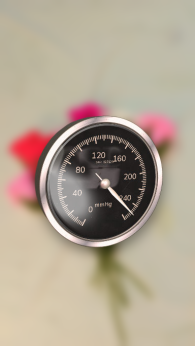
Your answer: **250** mmHg
